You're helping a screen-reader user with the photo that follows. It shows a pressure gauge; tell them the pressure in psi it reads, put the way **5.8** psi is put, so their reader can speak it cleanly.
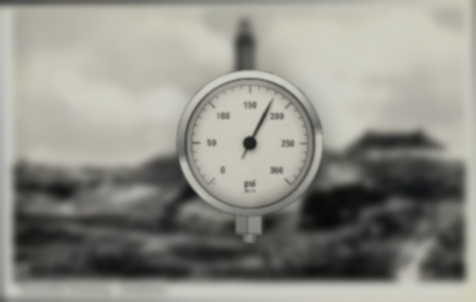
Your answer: **180** psi
